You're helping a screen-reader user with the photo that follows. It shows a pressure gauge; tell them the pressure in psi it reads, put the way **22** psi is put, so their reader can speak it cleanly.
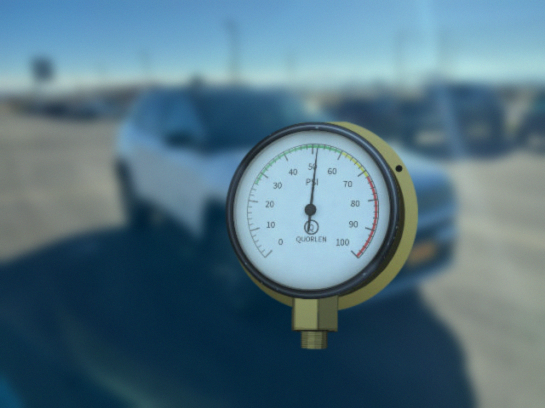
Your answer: **52** psi
